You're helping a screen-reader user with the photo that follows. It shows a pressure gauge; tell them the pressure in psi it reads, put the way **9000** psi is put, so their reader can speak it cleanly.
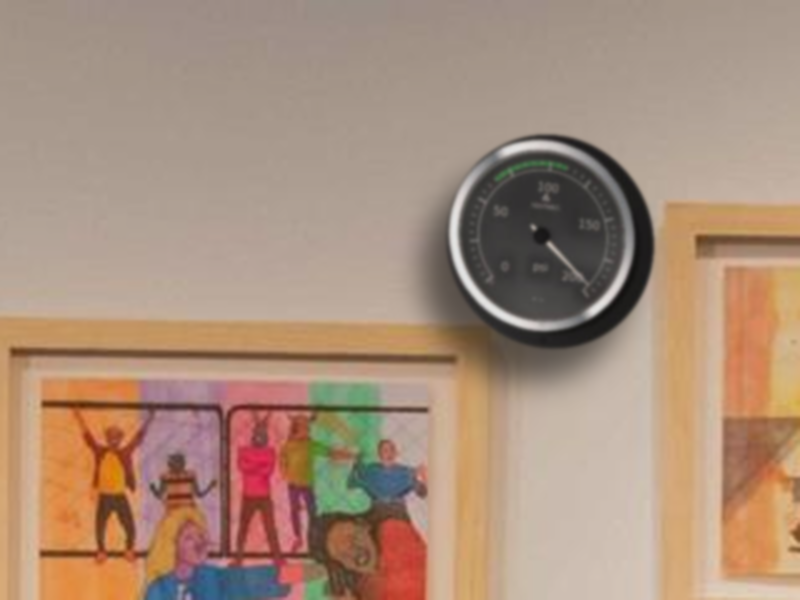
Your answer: **195** psi
